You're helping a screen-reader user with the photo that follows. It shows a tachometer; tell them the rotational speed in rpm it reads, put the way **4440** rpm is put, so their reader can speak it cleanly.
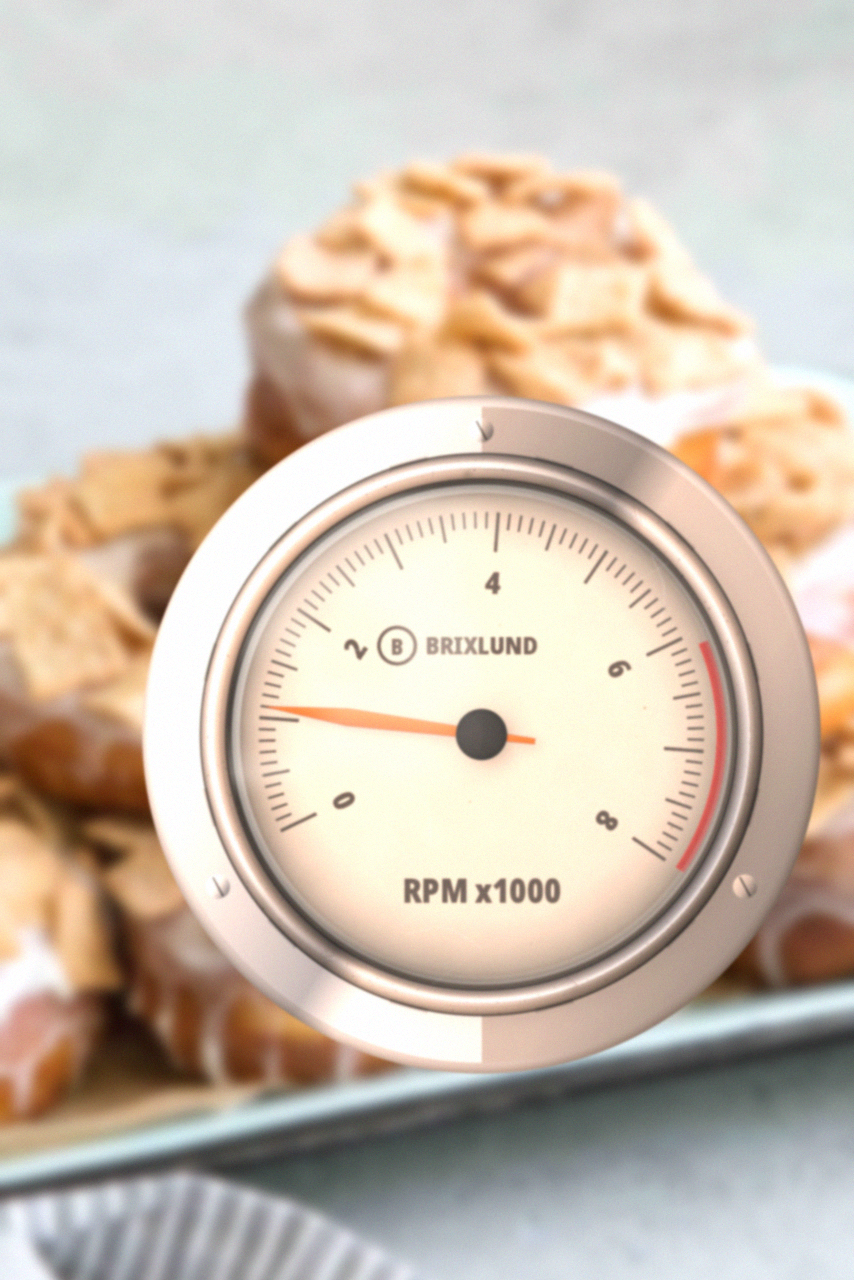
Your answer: **1100** rpm
